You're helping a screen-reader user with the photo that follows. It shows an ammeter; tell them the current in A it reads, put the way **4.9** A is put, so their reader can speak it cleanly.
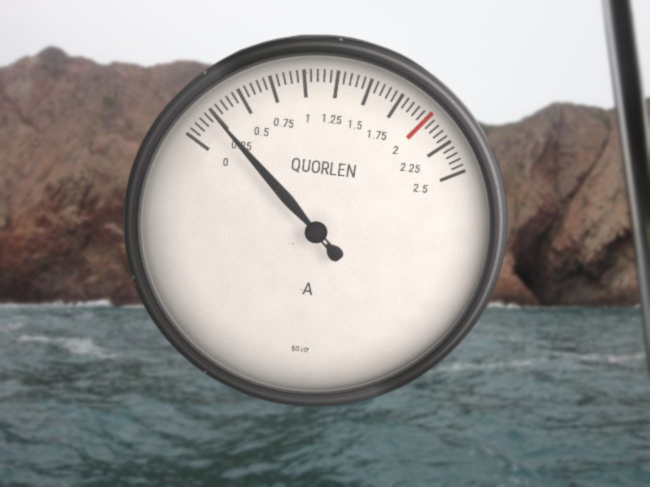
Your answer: **0.25** A
